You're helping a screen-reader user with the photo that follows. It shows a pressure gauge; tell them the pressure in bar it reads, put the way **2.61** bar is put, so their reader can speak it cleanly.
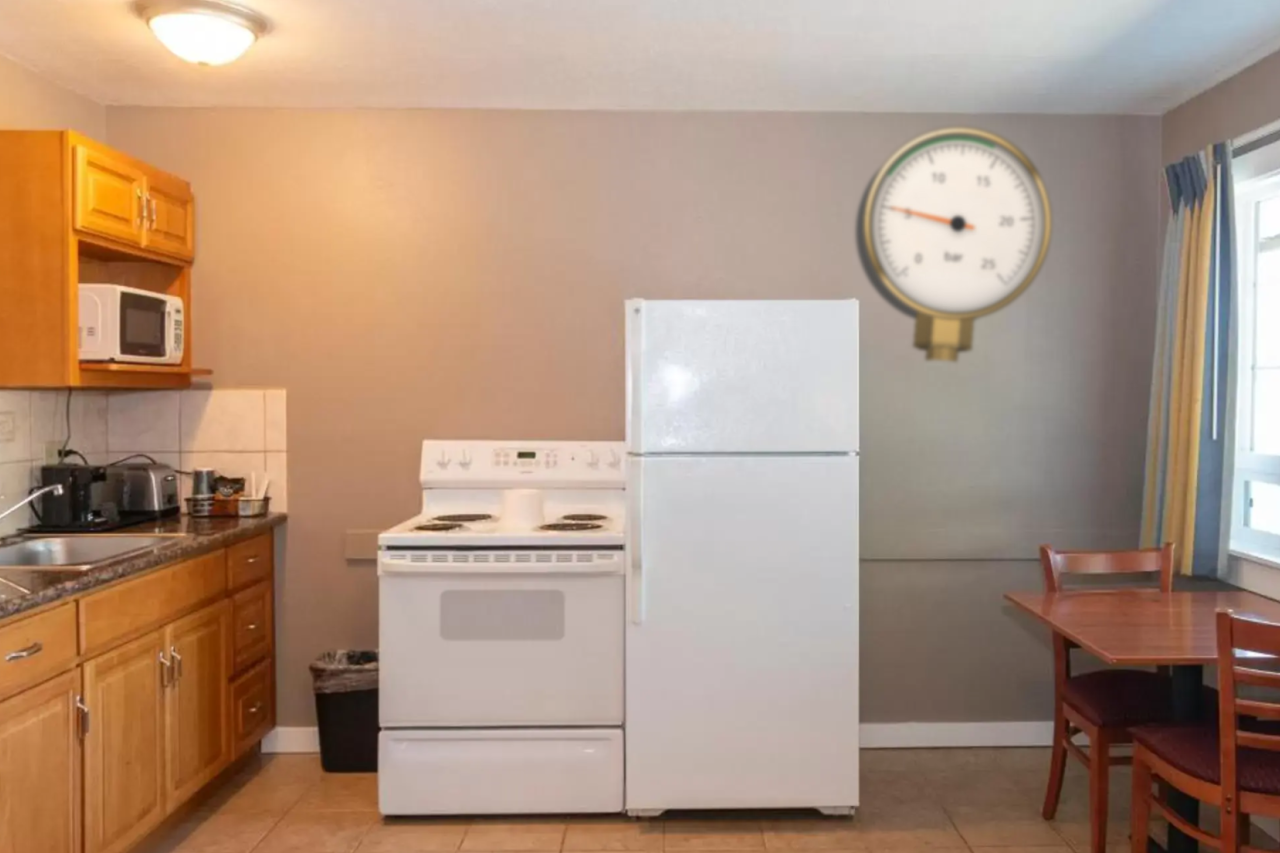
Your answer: **5** bar
